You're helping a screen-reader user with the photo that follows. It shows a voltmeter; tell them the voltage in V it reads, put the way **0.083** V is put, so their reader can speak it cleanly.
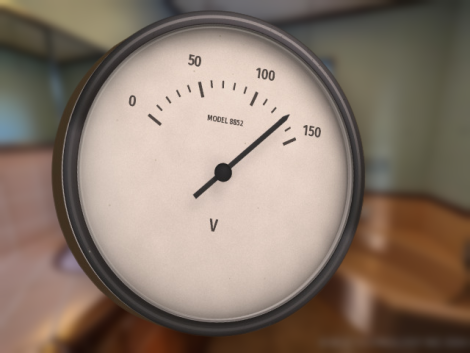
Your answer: **130** V
